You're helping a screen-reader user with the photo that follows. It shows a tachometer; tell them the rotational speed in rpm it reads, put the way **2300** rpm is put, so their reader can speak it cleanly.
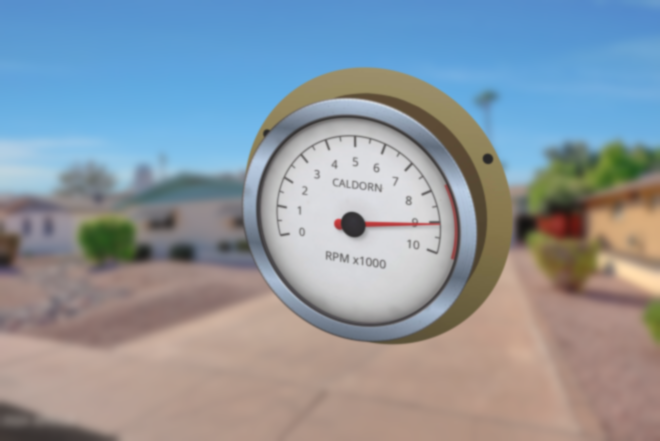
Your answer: **9000** rpm
